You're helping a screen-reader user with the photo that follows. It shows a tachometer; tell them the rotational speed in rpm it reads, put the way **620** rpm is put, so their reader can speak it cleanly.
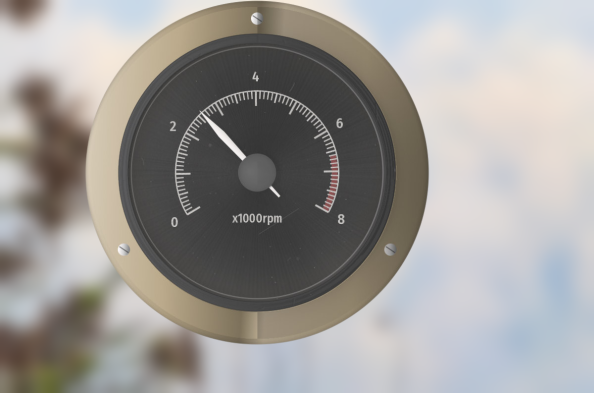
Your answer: **2600** rpm
